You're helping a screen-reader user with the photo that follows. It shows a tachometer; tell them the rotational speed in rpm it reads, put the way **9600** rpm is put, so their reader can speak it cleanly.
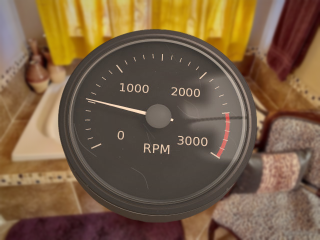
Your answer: **500** rpm
